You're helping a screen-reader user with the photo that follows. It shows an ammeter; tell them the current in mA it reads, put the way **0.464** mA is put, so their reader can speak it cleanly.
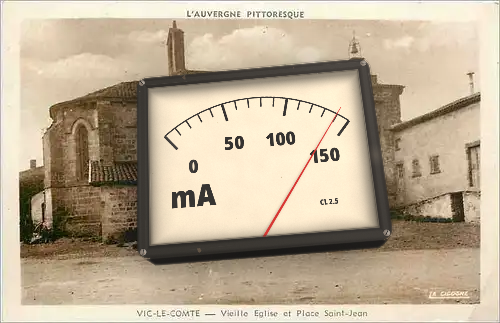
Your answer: **140** mA
